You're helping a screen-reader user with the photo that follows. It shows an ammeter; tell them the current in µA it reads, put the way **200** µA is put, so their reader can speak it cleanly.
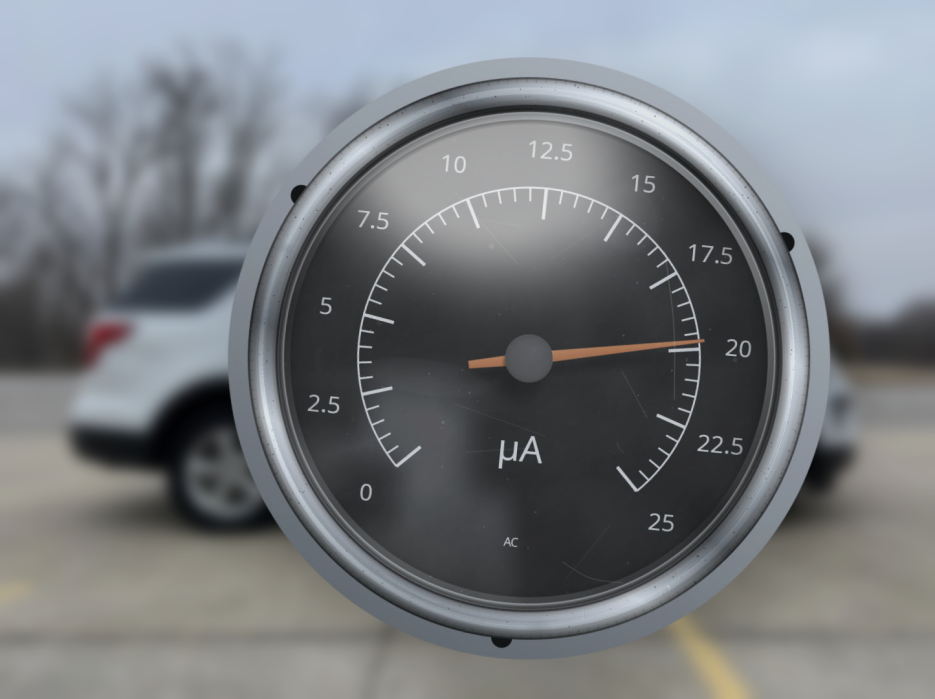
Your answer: **19.75** µA
